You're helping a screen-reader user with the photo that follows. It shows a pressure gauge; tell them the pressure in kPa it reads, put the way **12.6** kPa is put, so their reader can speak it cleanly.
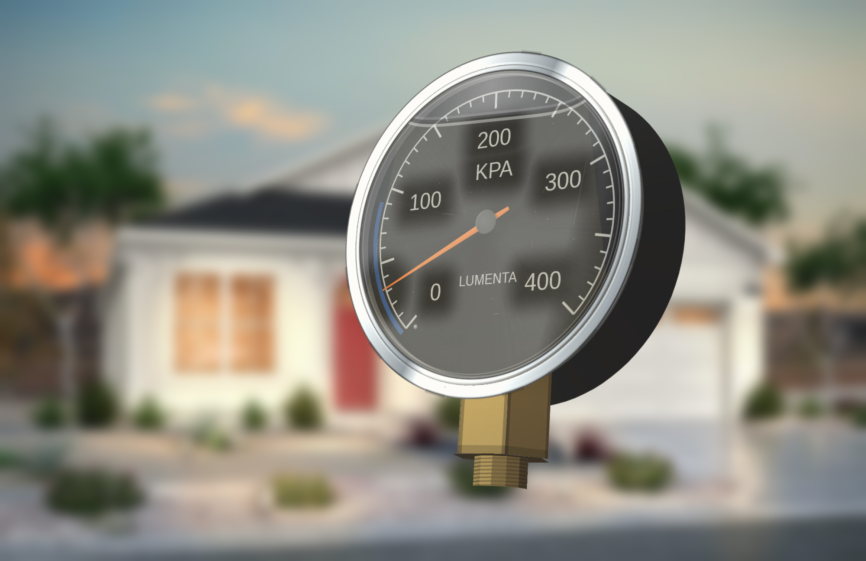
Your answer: **30** kPa
